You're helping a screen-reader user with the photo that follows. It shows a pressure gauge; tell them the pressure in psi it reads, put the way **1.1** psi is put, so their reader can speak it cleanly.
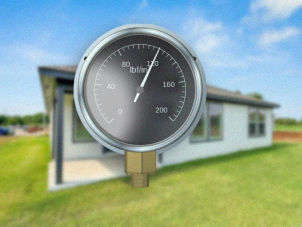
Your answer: **120** psi
